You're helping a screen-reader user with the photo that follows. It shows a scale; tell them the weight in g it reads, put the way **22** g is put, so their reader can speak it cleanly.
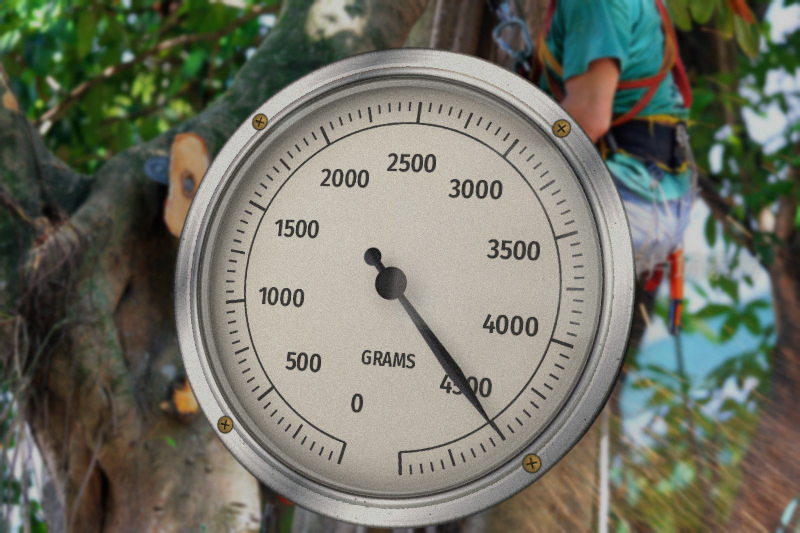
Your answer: **4500** g
